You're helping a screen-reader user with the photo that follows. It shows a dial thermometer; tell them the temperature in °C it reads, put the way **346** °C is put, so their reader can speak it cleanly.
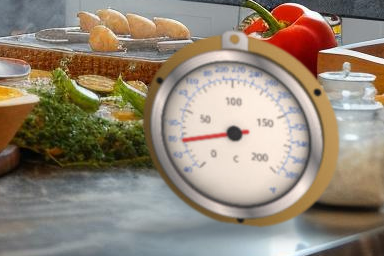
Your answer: **25** °C
